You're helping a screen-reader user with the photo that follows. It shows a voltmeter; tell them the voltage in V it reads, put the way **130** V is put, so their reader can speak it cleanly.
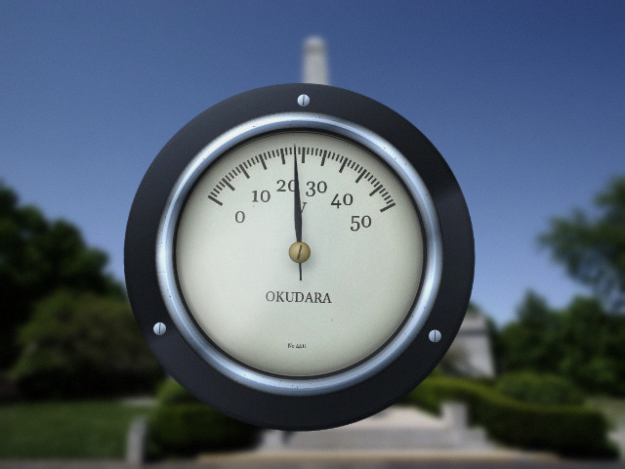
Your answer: **23** V
